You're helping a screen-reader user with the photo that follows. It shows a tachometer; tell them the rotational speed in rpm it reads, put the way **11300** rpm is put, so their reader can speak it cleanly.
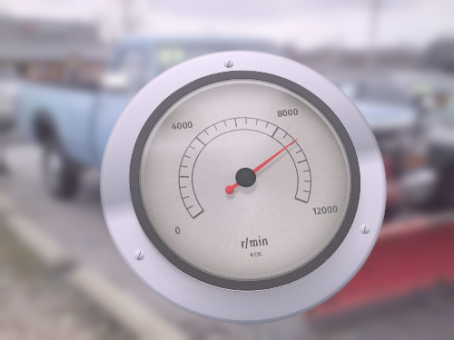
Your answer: **9000** rpm
